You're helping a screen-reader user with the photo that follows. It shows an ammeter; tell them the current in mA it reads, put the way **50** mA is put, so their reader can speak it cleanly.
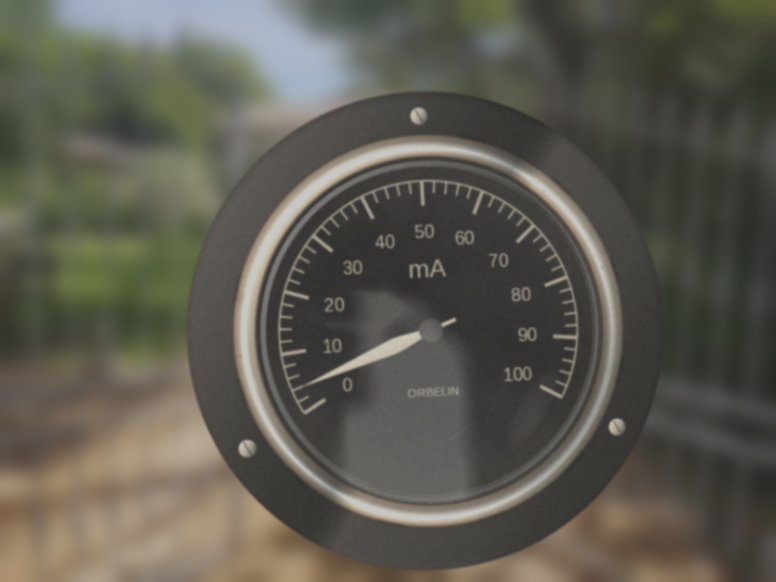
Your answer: **4** mA
